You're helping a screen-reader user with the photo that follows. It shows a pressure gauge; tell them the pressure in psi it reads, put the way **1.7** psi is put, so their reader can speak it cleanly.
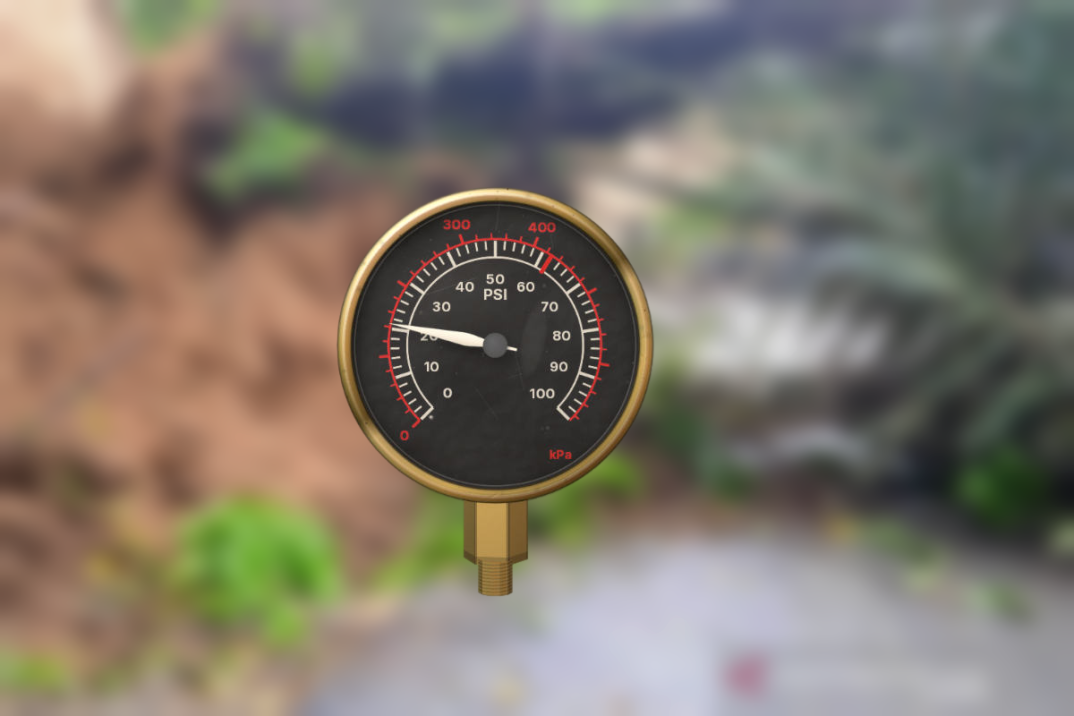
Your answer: **21** psi
